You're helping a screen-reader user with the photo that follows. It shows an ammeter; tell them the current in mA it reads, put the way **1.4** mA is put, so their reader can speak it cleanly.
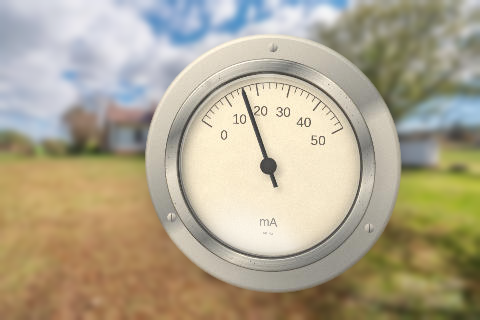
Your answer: **16** mA
